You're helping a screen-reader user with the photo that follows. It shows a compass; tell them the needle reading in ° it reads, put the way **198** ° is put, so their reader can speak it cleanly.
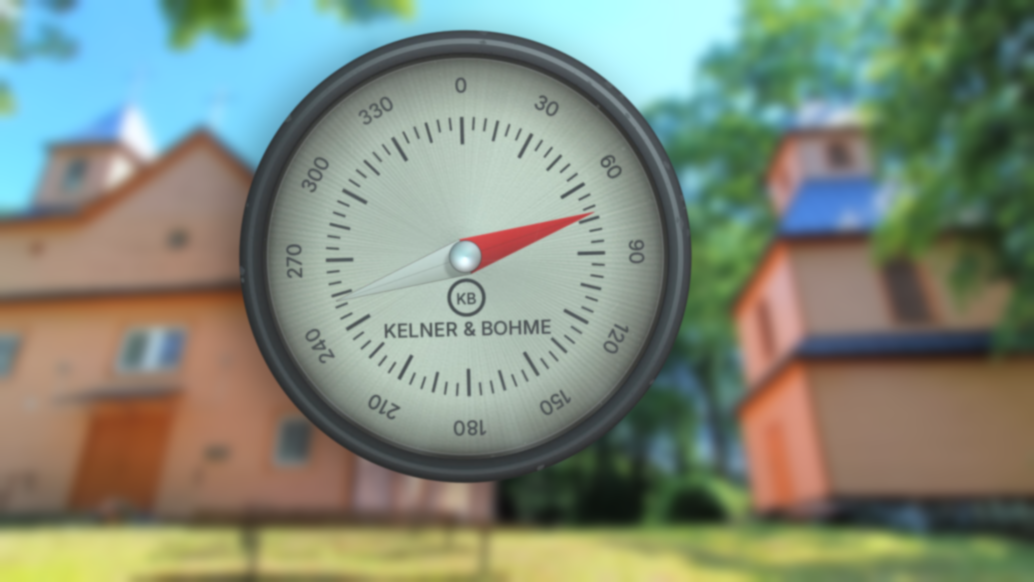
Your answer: **72.5** °
